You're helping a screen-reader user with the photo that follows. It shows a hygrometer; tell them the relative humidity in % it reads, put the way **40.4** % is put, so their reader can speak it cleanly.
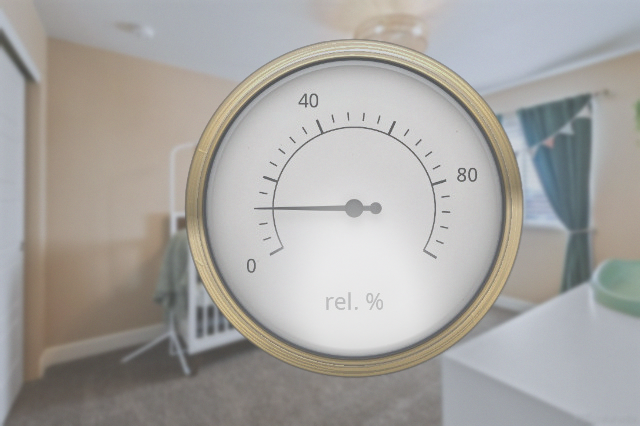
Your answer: **12** %
